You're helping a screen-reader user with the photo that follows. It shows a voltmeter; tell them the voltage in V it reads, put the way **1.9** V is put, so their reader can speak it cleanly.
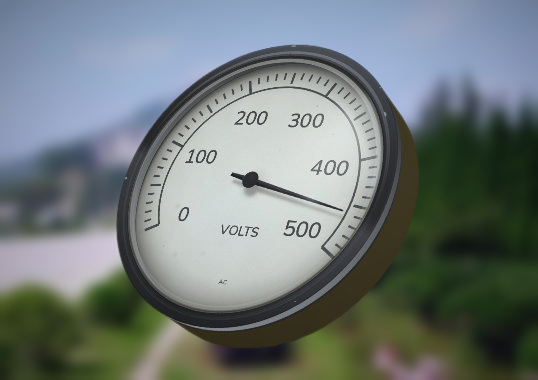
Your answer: **460** V
